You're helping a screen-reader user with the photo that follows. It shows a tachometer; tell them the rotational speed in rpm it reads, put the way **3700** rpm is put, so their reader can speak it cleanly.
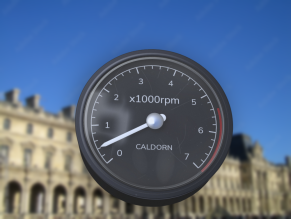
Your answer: **400** rpm
